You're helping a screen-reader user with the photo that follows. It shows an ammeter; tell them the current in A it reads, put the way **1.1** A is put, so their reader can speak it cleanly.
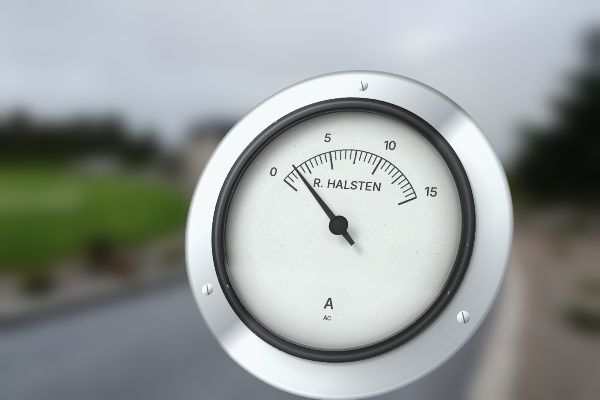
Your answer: **1.5** A
